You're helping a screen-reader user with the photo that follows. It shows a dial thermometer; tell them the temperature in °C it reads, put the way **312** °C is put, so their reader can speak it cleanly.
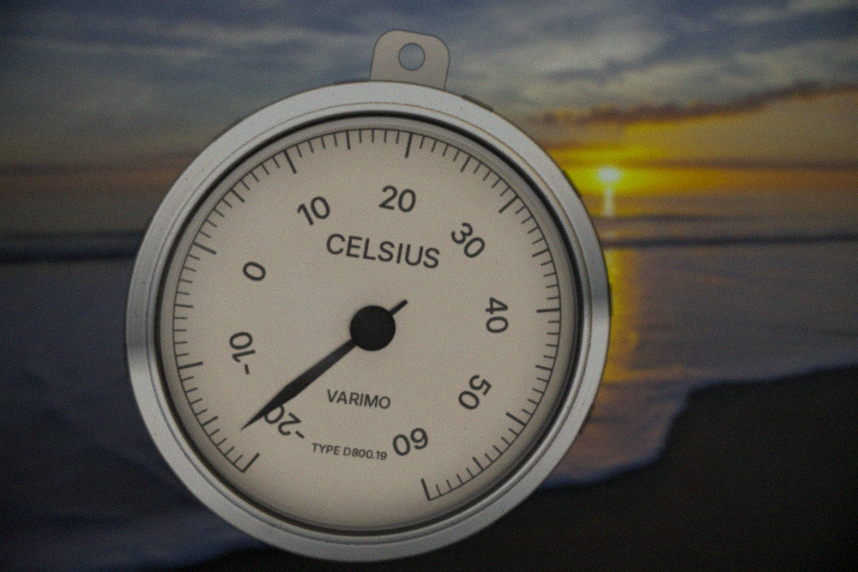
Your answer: **-17** °C
